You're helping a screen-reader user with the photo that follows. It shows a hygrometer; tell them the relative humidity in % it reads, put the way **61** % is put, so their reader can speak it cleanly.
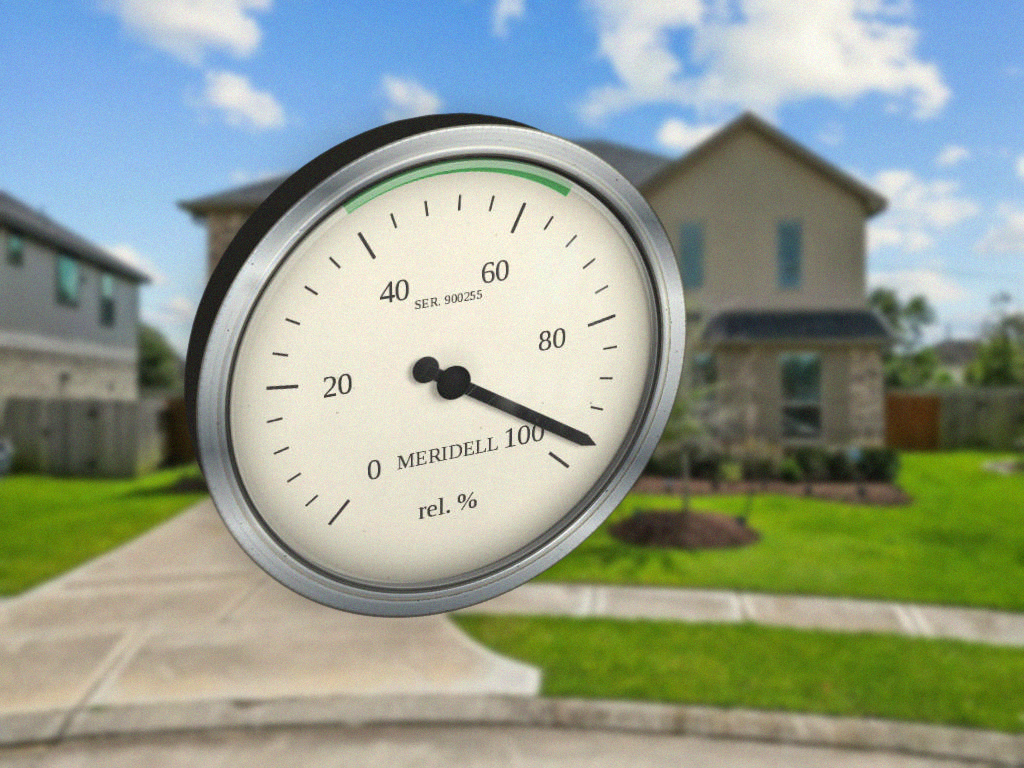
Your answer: **96** %
